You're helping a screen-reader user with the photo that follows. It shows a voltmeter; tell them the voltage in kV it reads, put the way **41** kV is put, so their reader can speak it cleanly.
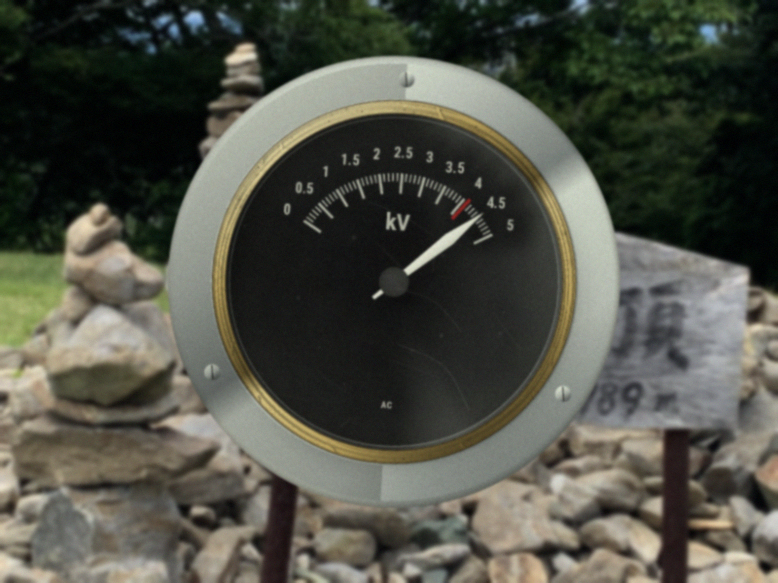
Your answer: **4.5** kV
